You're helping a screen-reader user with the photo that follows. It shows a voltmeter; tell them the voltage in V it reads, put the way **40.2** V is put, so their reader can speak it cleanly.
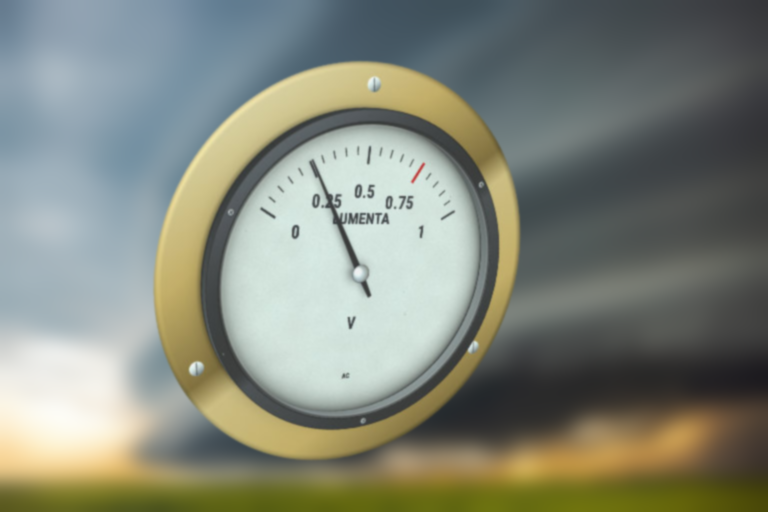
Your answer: **0.25** V
